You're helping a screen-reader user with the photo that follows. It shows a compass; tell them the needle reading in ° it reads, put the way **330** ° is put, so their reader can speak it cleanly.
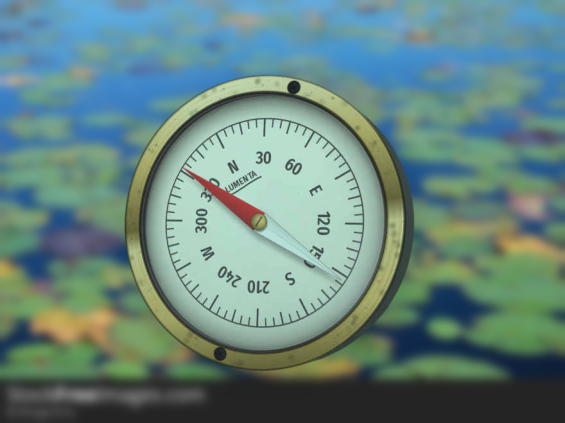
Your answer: **332.5** °
